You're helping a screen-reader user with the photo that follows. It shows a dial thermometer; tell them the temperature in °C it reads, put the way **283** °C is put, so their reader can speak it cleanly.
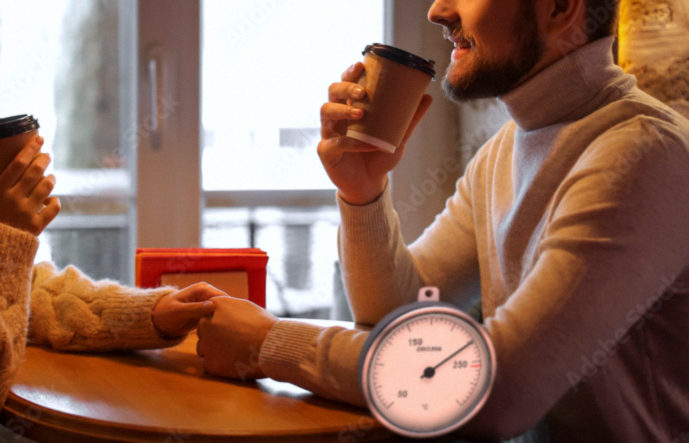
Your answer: **225** °C
